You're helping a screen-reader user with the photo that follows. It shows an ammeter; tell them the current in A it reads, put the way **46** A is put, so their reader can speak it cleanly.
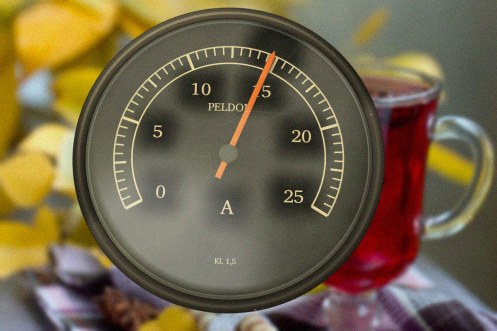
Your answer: **14.75** A
